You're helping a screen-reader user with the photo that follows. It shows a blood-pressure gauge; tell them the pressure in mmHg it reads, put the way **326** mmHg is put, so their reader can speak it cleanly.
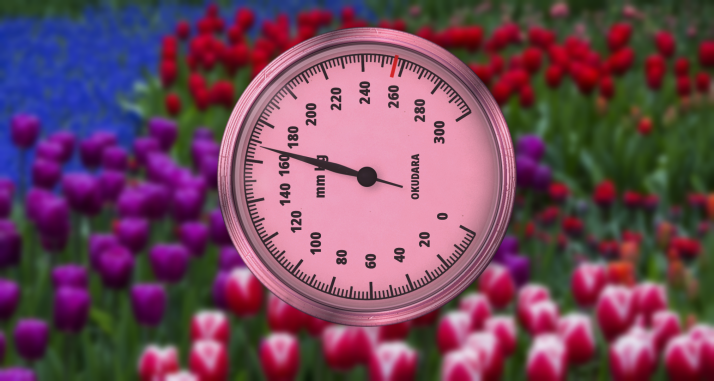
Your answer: **168** mmHg
